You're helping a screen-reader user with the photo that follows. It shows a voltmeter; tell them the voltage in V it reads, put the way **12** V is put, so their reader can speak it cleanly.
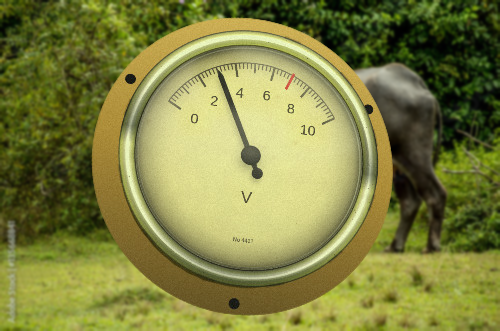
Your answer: **3** V
